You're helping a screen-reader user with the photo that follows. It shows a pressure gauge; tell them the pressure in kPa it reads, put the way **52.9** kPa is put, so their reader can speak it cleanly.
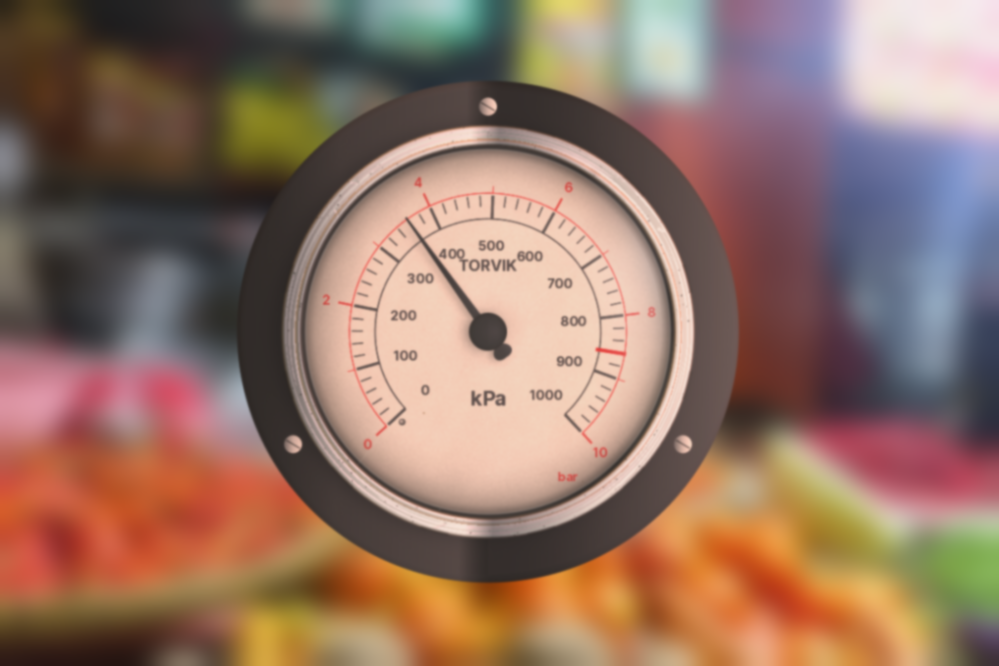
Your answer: **360** kPa
